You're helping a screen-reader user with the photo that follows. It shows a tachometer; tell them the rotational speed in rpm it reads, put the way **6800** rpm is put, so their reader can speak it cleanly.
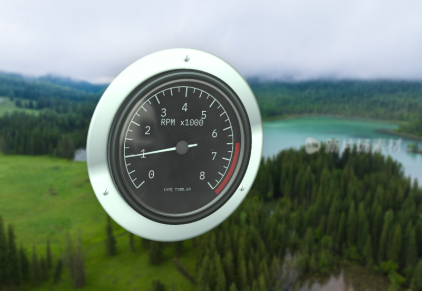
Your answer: **1000** rpm
